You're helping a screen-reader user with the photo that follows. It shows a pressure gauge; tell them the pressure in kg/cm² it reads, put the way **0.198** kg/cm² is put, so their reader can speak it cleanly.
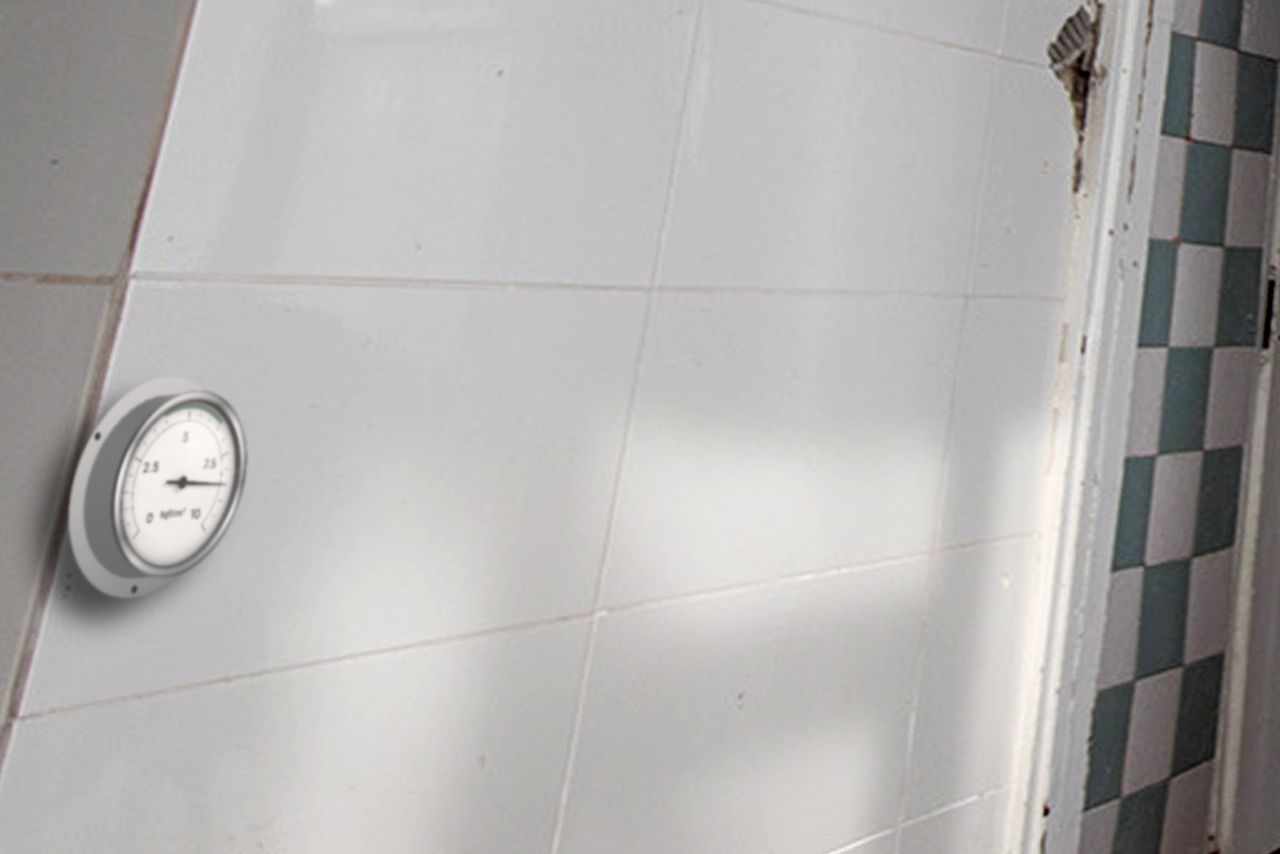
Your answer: **8.5** kg/cm²
